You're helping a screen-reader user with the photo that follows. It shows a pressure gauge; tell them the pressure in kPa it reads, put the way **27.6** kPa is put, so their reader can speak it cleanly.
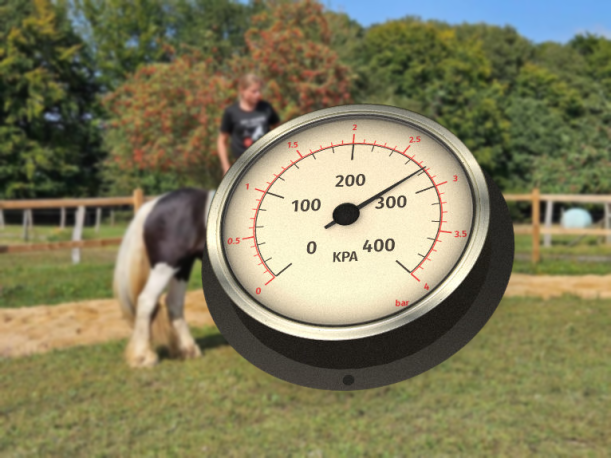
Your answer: **280** kPa
